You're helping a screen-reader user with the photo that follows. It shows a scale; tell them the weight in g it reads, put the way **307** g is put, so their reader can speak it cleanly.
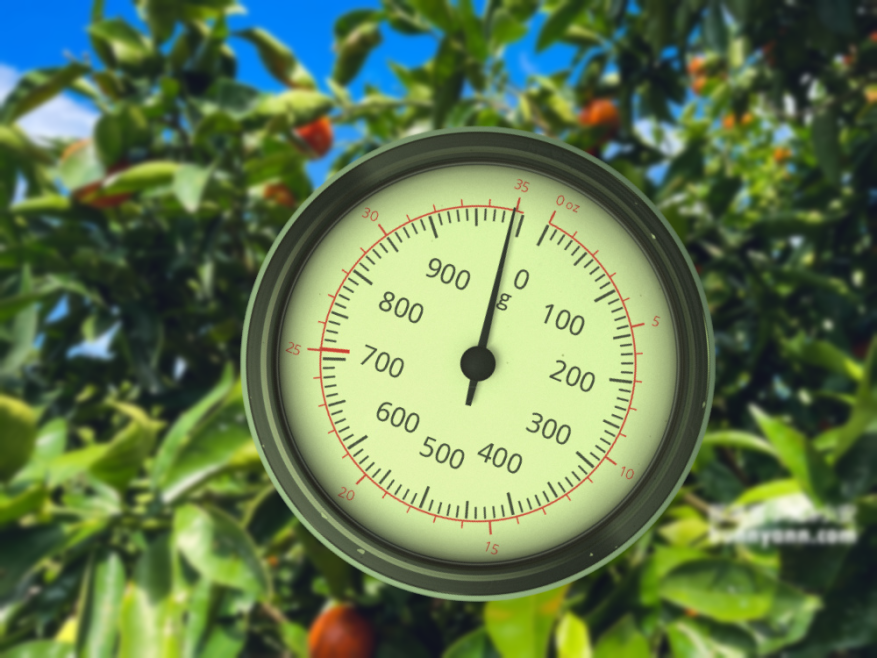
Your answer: **990** g
